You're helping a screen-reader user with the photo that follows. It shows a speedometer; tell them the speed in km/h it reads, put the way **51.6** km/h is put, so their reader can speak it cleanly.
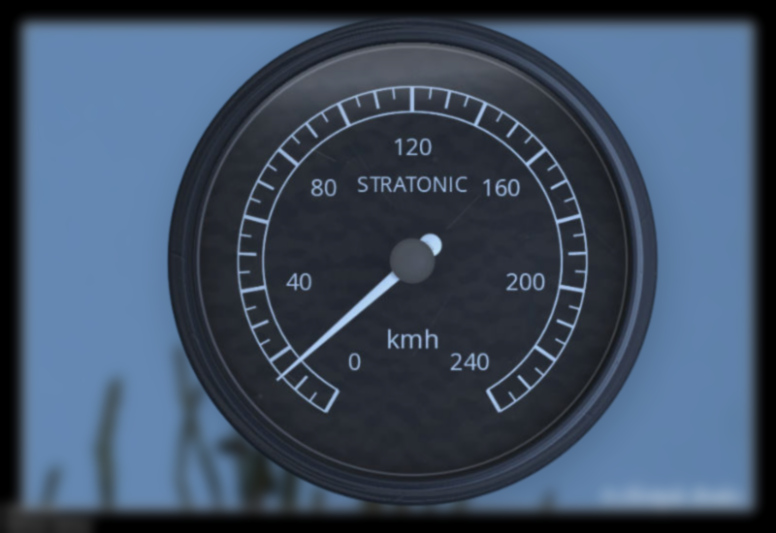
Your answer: **15** km/h
